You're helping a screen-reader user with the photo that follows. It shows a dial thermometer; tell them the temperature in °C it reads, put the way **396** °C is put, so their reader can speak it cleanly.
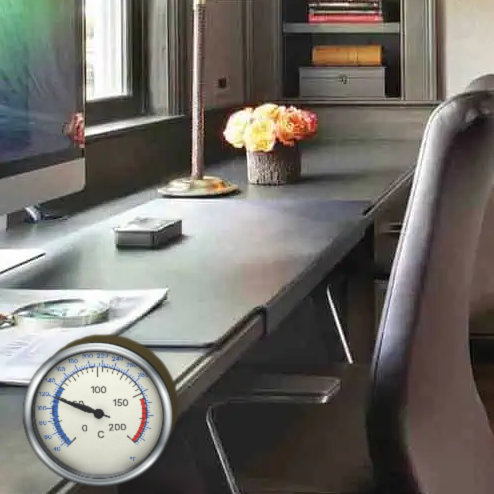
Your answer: **50** °C
